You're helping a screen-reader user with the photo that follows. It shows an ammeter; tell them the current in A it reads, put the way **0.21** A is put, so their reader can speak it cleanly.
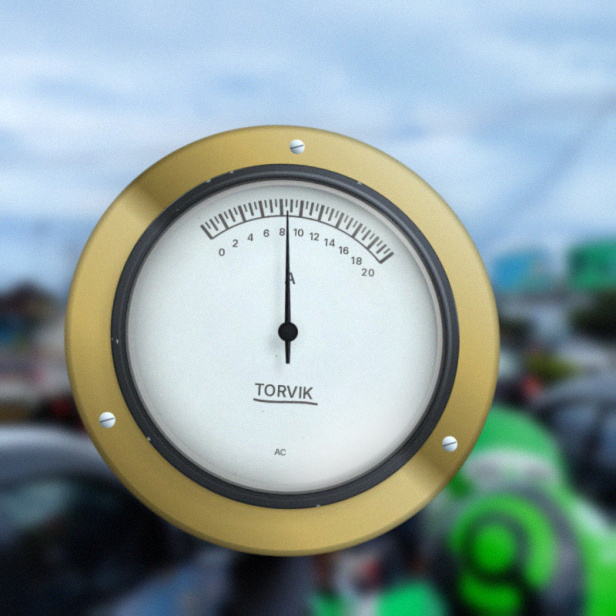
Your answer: **8.5** A
